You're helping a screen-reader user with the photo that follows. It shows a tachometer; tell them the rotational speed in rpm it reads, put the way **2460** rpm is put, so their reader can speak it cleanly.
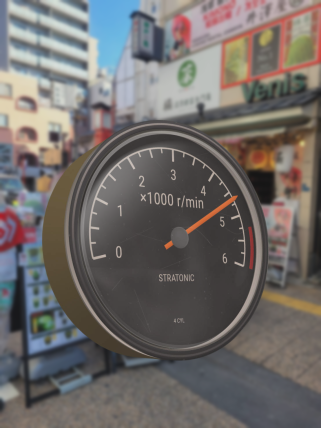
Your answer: **4625** rpm
